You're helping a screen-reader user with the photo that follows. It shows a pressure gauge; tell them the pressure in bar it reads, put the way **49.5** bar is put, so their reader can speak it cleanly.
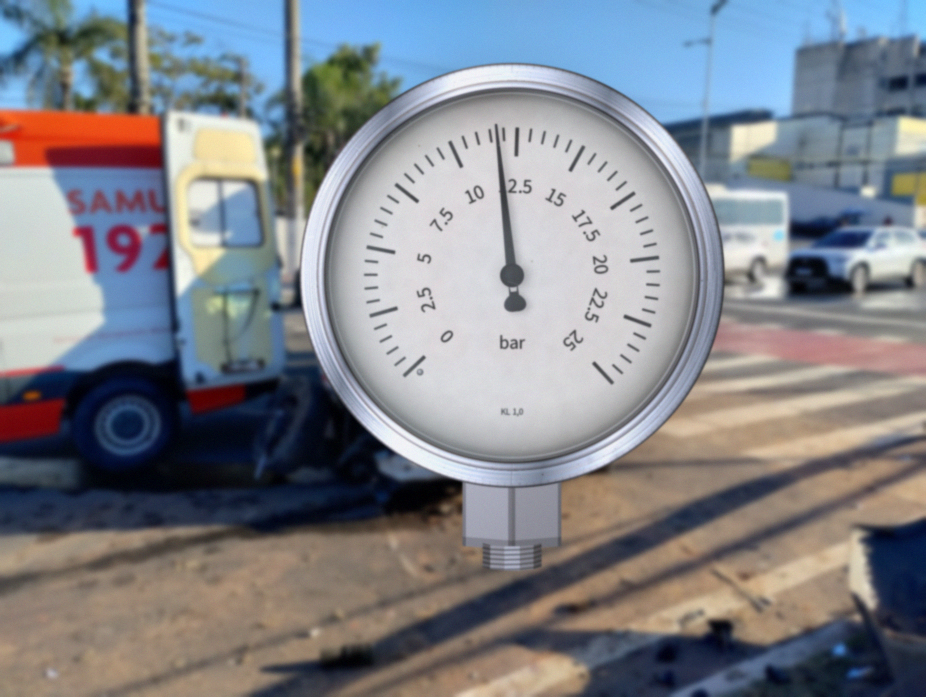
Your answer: **11.75** bar
